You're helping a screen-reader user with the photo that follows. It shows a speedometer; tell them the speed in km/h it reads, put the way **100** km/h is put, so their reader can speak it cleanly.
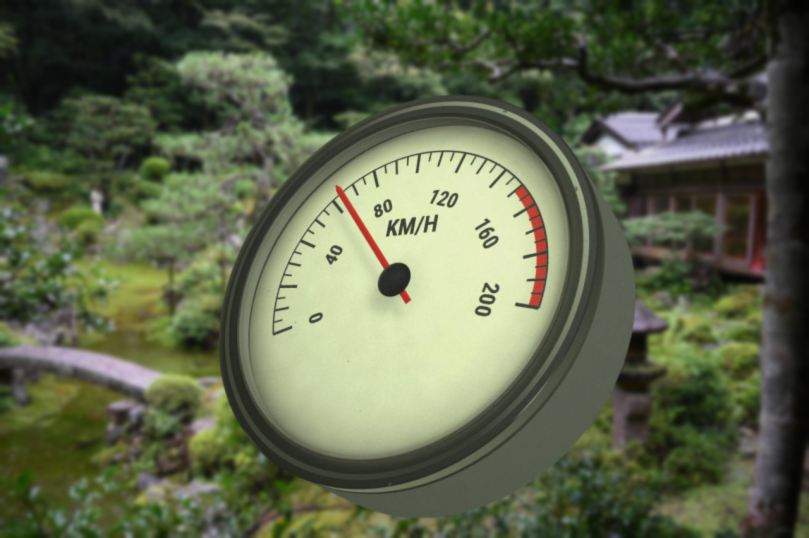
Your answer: **65** km/h
